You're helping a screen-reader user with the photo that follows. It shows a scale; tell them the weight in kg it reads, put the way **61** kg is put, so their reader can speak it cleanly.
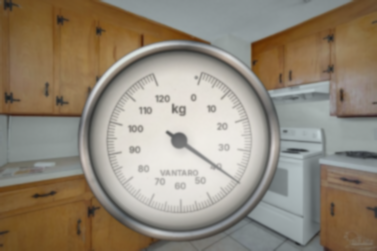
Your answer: **40** kg
